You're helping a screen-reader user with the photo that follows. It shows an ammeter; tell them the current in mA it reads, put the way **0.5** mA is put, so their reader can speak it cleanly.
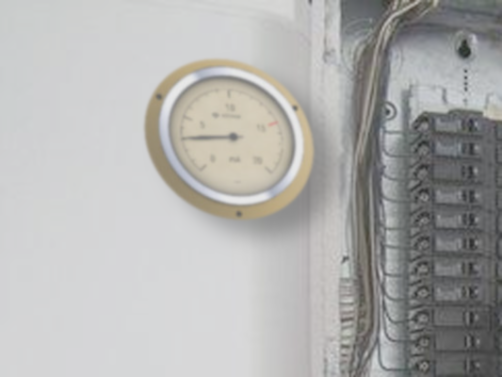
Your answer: **3** mA
